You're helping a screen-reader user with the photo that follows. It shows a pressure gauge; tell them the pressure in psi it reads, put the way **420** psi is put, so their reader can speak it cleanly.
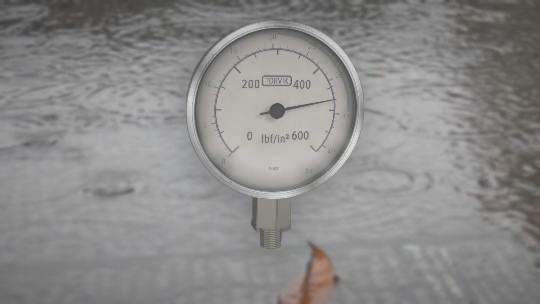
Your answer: **475** psi
